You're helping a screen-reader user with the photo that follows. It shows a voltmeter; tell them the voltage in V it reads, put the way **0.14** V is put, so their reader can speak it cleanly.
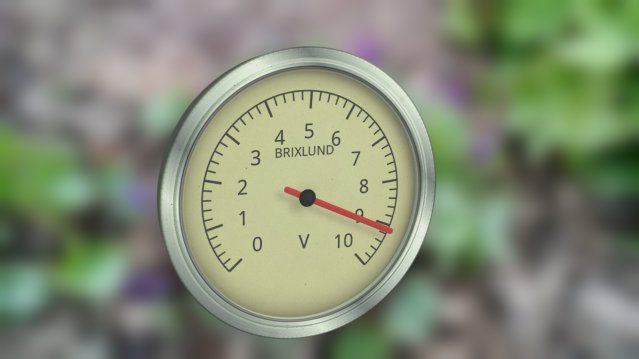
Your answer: **9.1** V
